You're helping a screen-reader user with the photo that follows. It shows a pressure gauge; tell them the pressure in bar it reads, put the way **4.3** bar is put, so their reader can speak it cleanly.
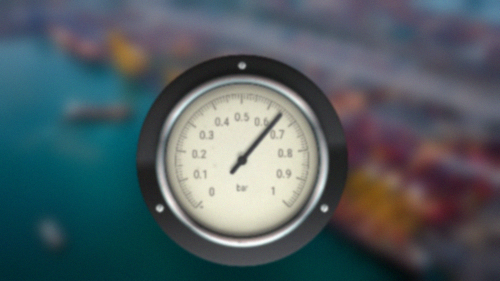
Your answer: **0.65** bar
